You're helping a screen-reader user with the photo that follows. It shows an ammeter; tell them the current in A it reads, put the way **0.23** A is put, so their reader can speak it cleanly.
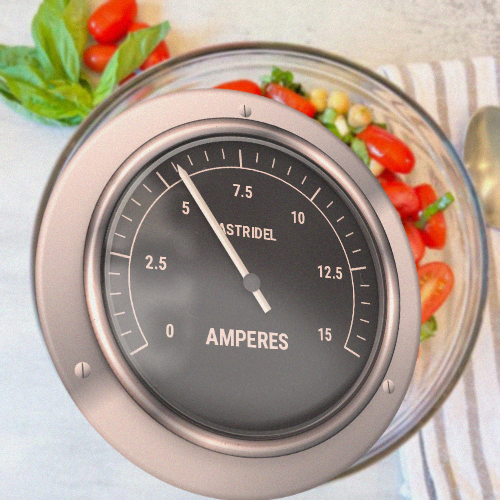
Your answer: **5.5** A
